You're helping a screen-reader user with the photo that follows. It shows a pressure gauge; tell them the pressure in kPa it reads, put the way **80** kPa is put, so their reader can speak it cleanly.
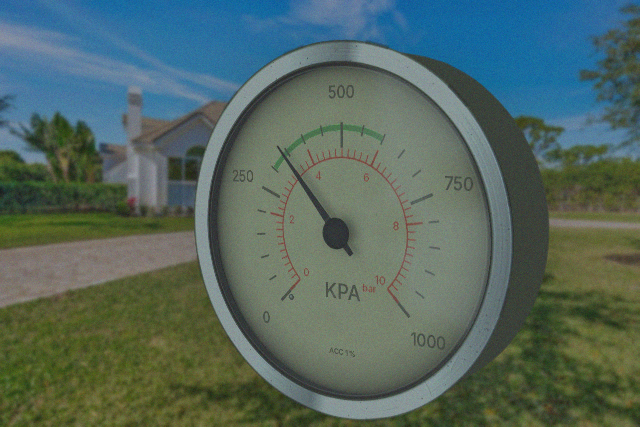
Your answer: **350** kPa
